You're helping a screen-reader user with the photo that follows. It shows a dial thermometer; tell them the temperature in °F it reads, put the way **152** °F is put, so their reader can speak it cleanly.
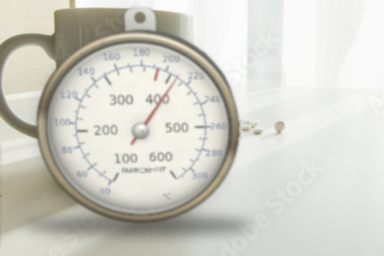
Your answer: **410** °F
